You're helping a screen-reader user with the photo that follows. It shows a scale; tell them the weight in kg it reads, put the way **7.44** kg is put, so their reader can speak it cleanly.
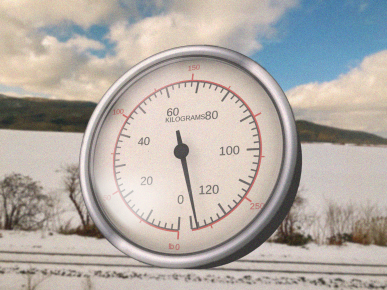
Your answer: **128** kg
